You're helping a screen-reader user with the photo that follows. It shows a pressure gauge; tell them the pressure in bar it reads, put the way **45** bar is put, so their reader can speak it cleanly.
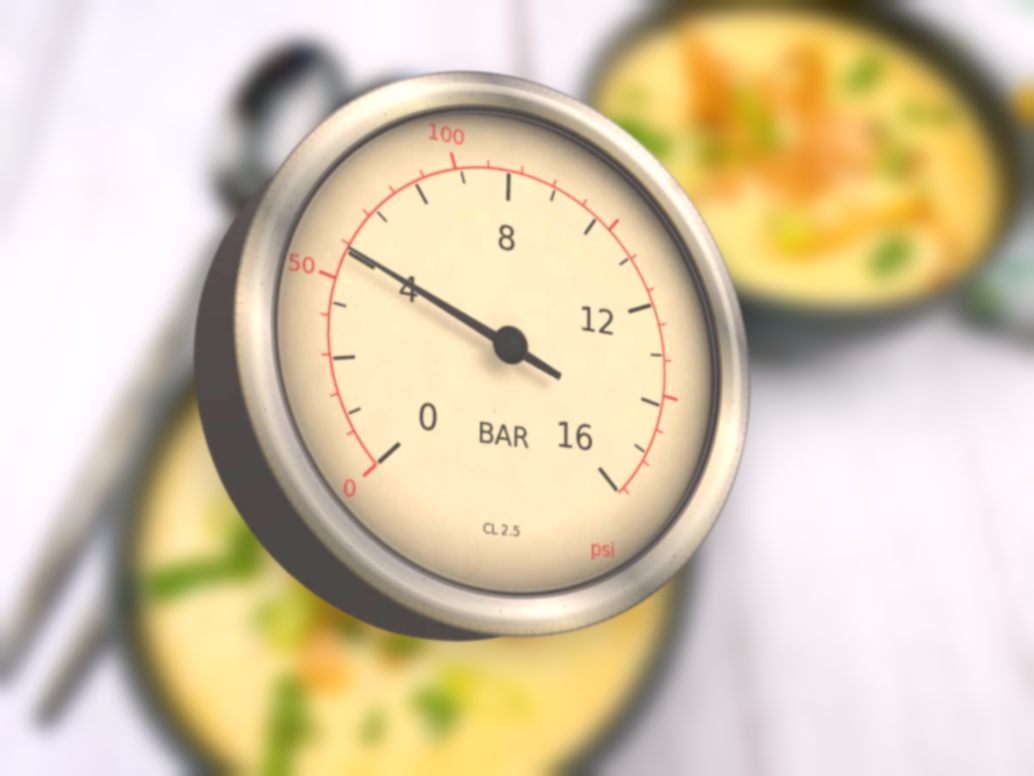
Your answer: **4** bar
